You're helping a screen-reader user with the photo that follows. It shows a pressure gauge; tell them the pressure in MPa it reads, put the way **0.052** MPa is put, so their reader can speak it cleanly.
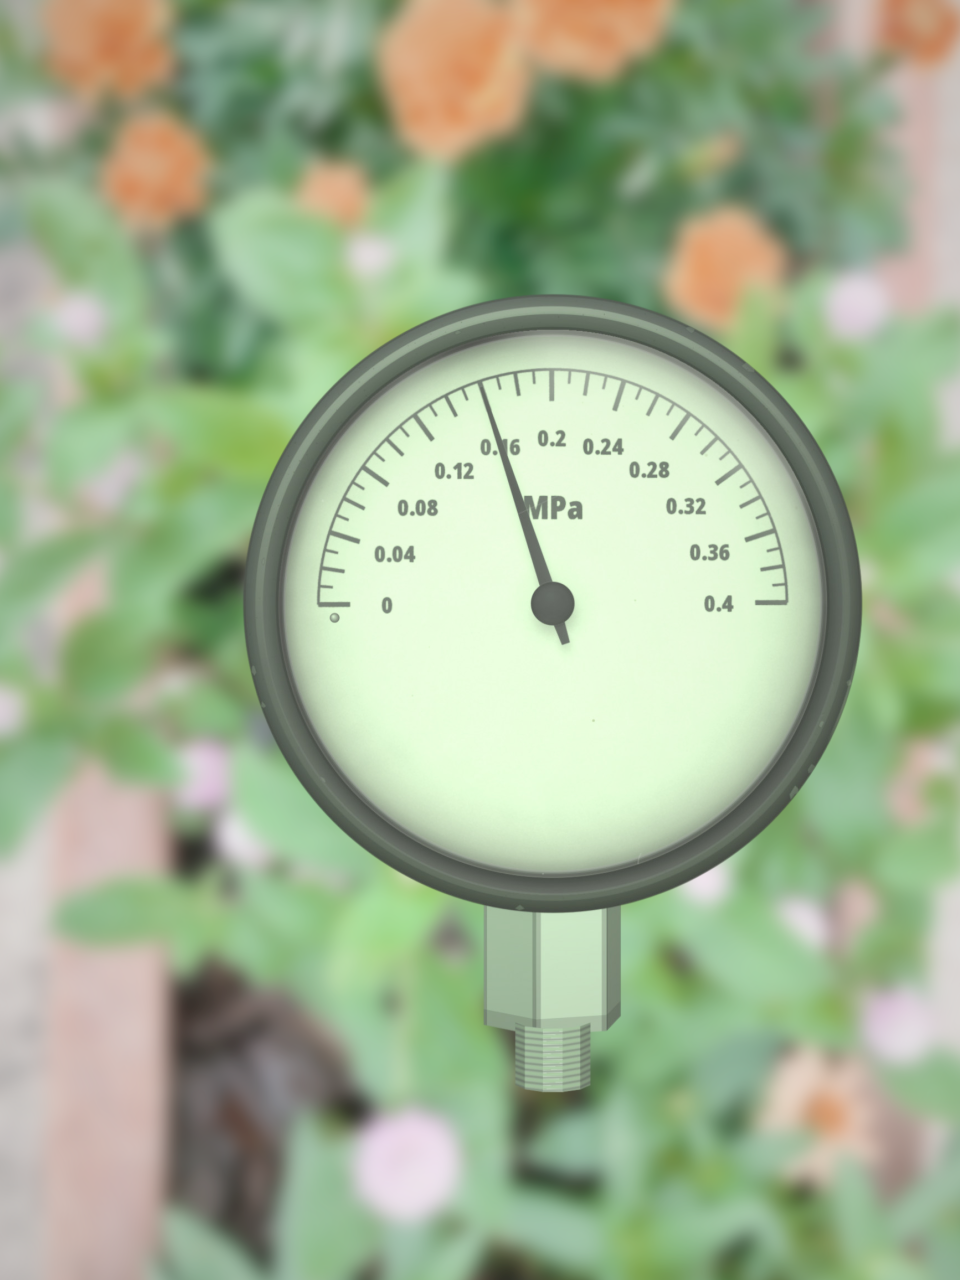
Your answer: **0.16** MPa
